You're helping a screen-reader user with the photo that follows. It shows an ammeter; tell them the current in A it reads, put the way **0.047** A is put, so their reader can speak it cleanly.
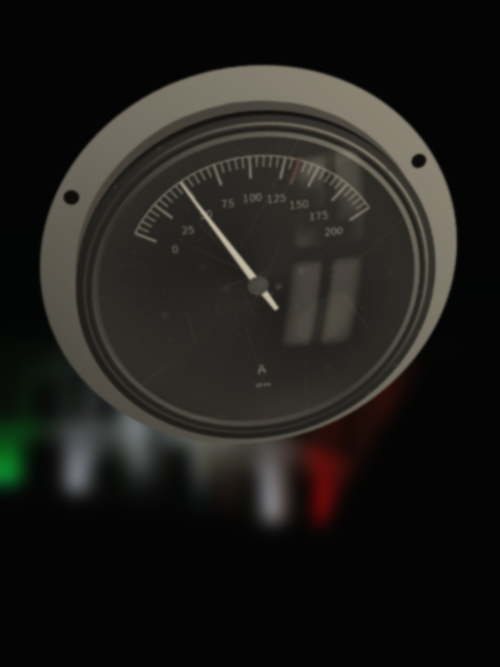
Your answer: **50** A
